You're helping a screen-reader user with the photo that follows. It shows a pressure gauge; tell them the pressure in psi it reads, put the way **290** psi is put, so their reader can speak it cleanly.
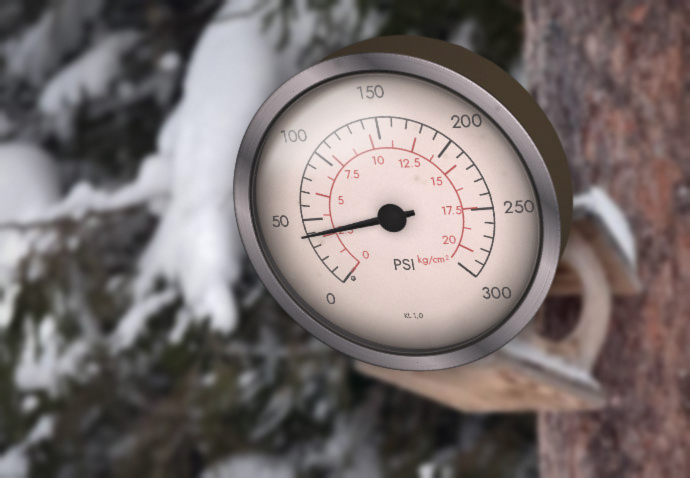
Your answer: **40** psi
